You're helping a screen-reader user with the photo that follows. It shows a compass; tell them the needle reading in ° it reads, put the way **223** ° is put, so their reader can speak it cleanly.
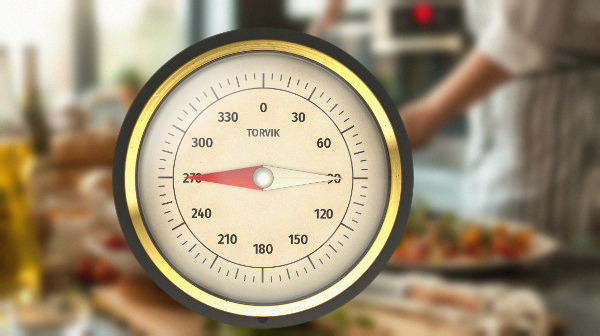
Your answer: **270** °
